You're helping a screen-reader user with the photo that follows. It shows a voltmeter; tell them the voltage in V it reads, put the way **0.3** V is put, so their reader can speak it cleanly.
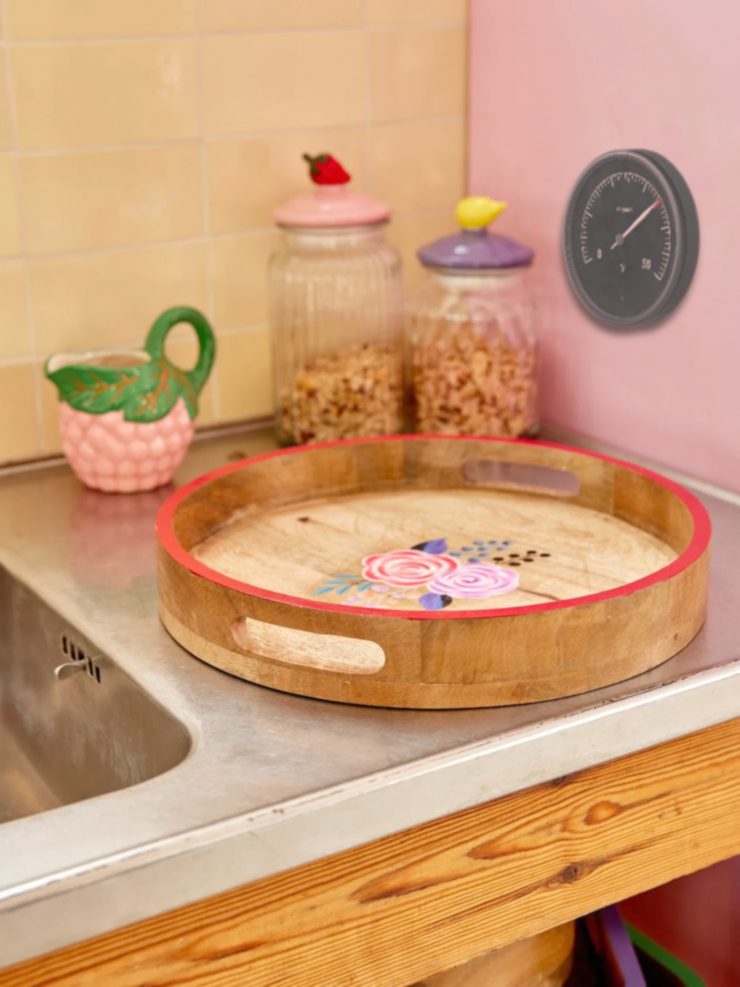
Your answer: **35** V
